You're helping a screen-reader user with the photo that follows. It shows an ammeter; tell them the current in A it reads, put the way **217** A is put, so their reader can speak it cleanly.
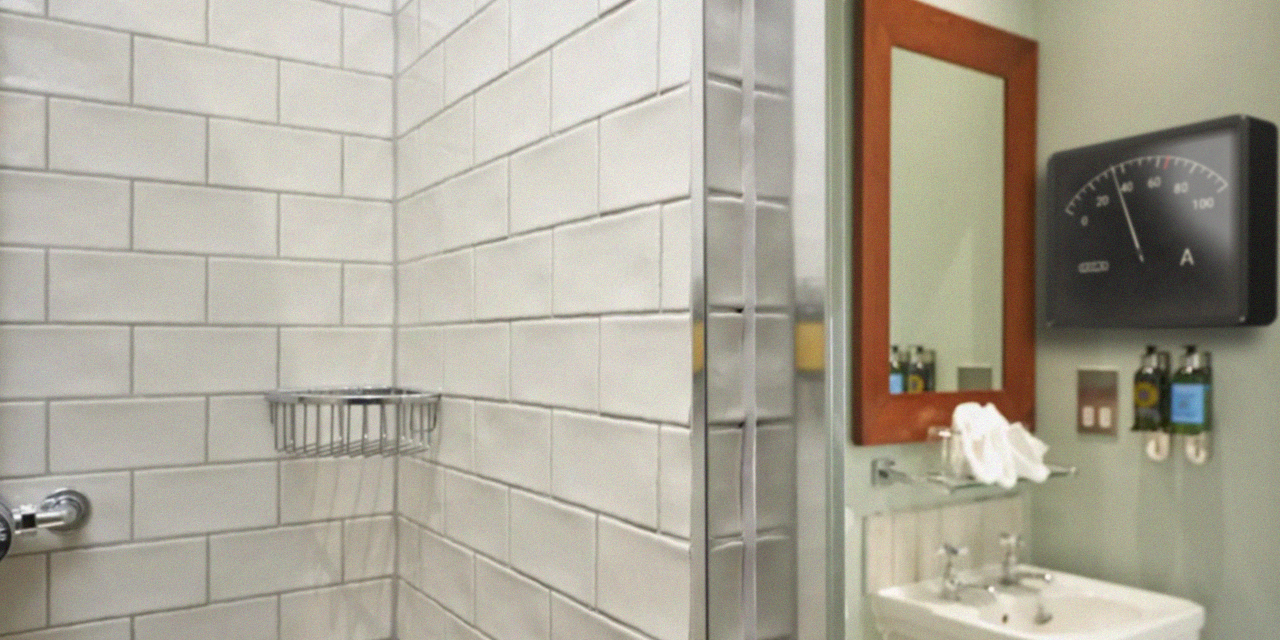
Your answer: **35** A
